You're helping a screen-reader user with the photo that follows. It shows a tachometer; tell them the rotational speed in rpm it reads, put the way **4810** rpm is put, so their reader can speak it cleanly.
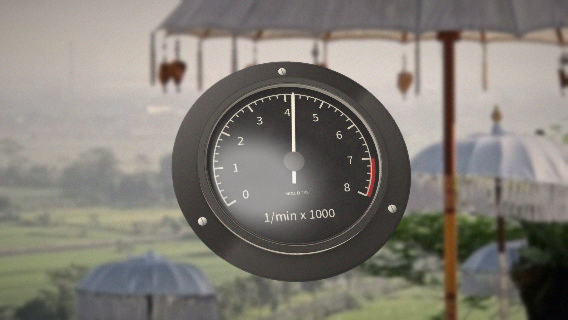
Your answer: **4200** rpm
